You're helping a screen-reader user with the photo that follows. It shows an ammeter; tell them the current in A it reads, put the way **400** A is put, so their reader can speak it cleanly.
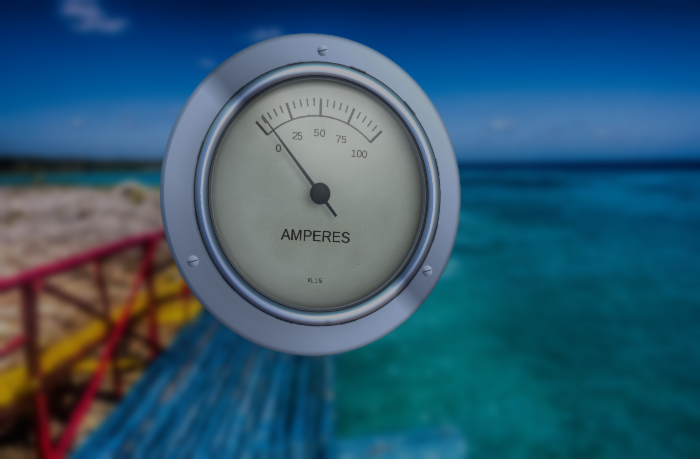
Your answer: **5** A
